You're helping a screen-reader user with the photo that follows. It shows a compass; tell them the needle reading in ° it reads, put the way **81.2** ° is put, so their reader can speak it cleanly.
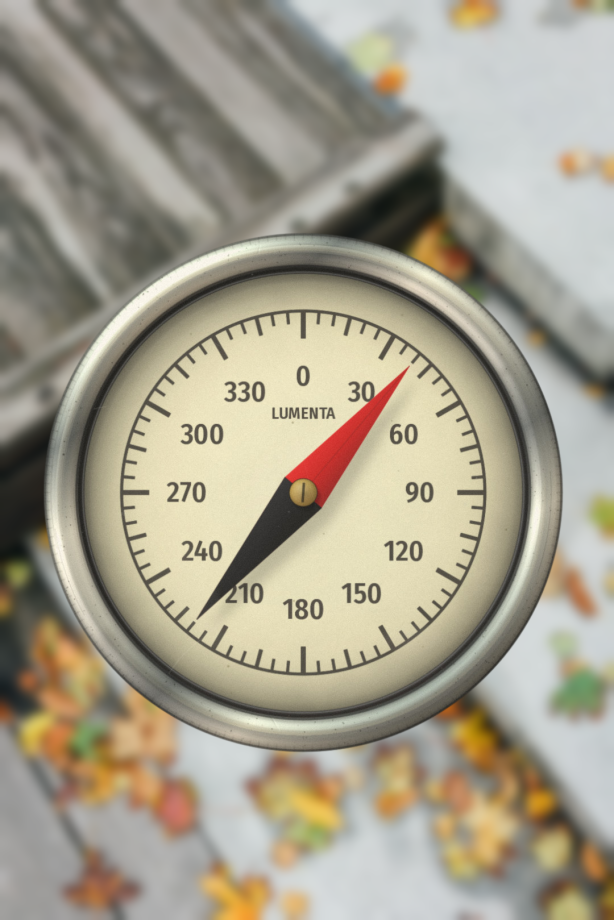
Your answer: **40** °
